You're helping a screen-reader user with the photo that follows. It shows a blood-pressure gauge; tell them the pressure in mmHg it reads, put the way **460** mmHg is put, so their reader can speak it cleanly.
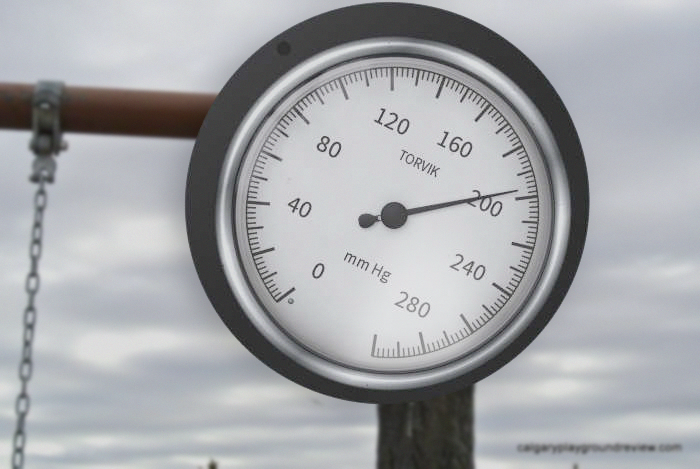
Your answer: **196** mmHg
